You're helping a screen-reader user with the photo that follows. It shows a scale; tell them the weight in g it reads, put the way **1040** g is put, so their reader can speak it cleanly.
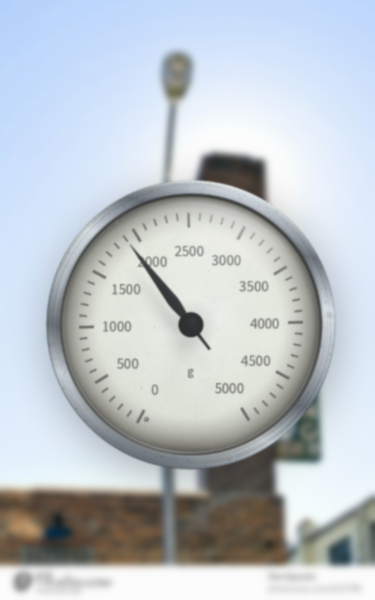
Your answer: **1900** g
